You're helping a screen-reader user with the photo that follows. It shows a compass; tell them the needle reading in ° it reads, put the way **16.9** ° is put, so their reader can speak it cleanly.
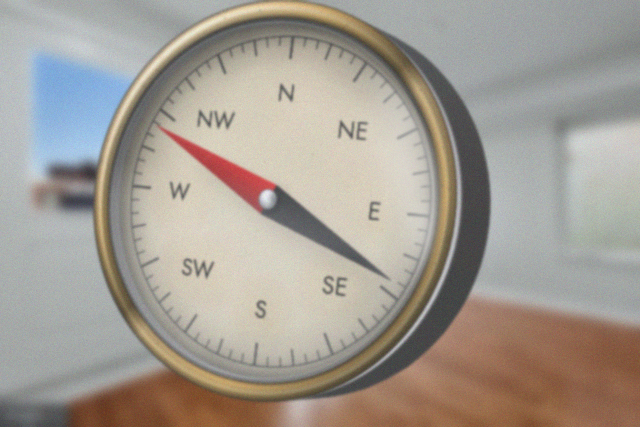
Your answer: **295** °
